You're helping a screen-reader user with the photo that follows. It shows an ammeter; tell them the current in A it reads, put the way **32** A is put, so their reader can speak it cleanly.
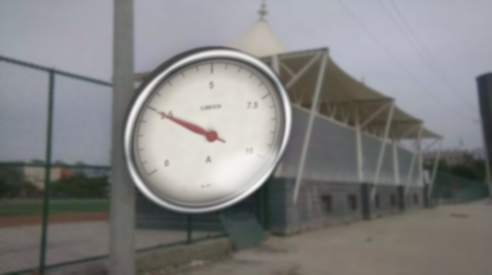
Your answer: **2.5** A
